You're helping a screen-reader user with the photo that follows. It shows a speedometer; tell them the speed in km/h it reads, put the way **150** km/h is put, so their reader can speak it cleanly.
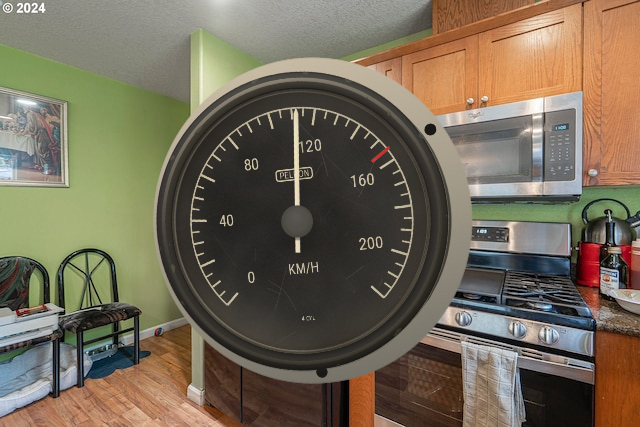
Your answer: **112.5** km/h
